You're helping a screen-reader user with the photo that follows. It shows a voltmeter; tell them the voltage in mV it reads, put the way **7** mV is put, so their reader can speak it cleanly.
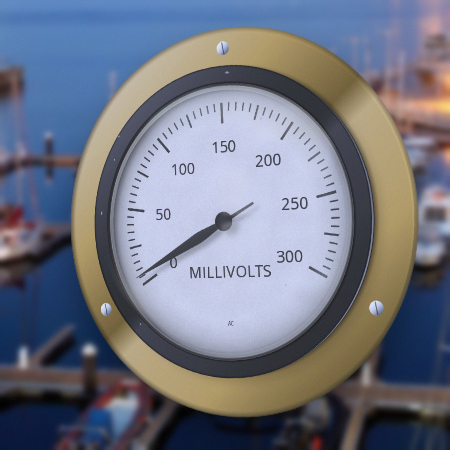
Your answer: **5** mV
